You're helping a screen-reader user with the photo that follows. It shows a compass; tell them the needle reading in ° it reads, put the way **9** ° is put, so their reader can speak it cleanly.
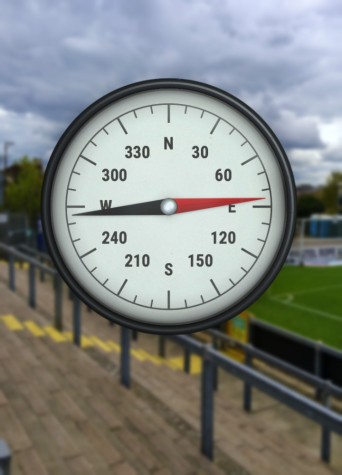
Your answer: **85** °
